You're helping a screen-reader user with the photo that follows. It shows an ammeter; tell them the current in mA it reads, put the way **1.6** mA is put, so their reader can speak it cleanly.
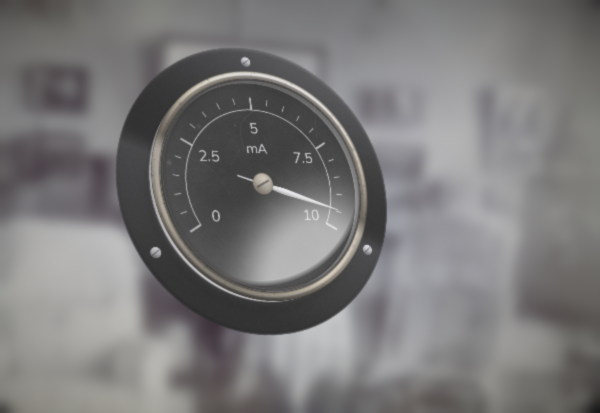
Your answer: **9.5** mA
